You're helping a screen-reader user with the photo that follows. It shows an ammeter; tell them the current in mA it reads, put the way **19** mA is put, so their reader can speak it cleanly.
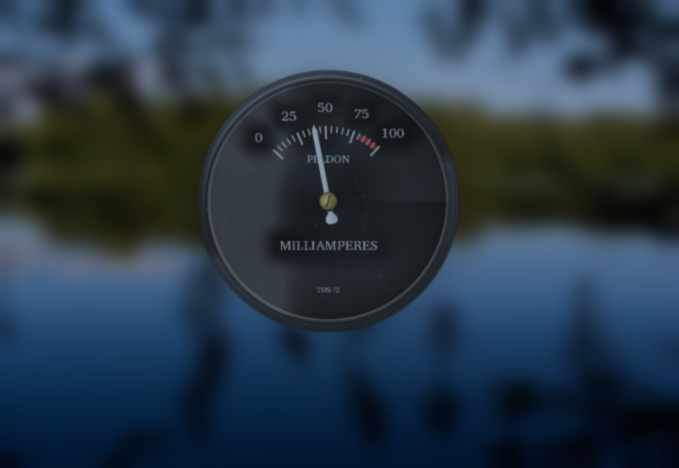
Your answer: **40** mA
